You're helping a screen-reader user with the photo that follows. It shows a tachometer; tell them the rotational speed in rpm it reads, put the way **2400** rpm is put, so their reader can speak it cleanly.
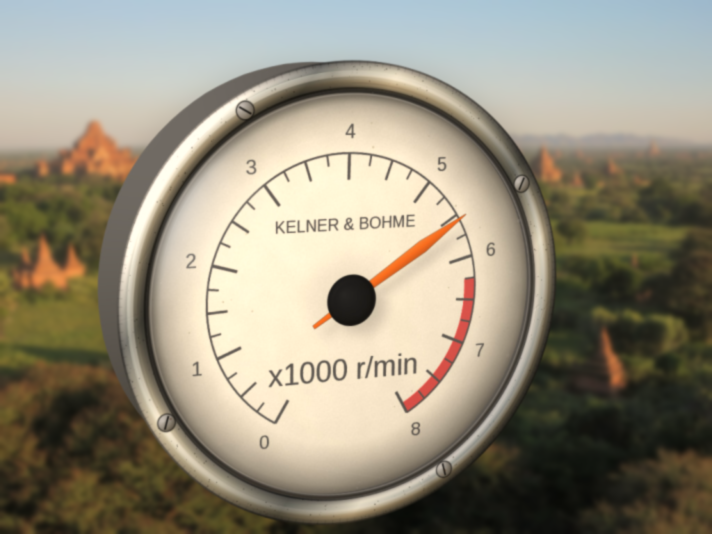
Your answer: **5500** rpm
